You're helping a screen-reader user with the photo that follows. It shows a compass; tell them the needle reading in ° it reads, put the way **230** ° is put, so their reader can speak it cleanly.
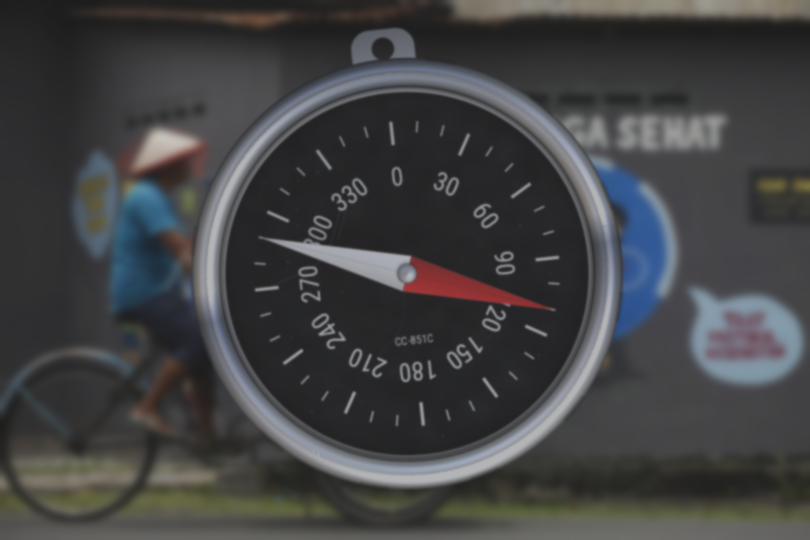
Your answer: **110** °
